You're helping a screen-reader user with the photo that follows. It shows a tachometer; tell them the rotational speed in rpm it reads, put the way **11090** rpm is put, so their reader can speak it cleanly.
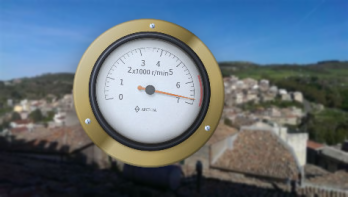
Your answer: **6800** rpm
